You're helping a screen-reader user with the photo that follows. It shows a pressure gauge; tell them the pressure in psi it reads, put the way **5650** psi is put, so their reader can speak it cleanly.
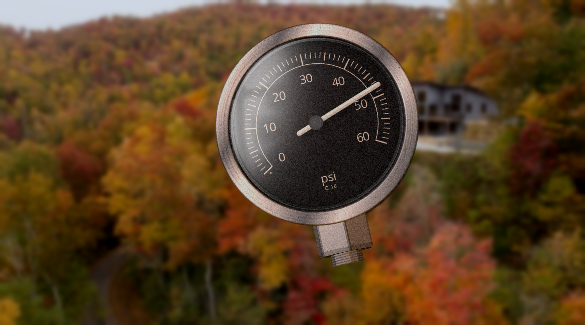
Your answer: **48** psi
